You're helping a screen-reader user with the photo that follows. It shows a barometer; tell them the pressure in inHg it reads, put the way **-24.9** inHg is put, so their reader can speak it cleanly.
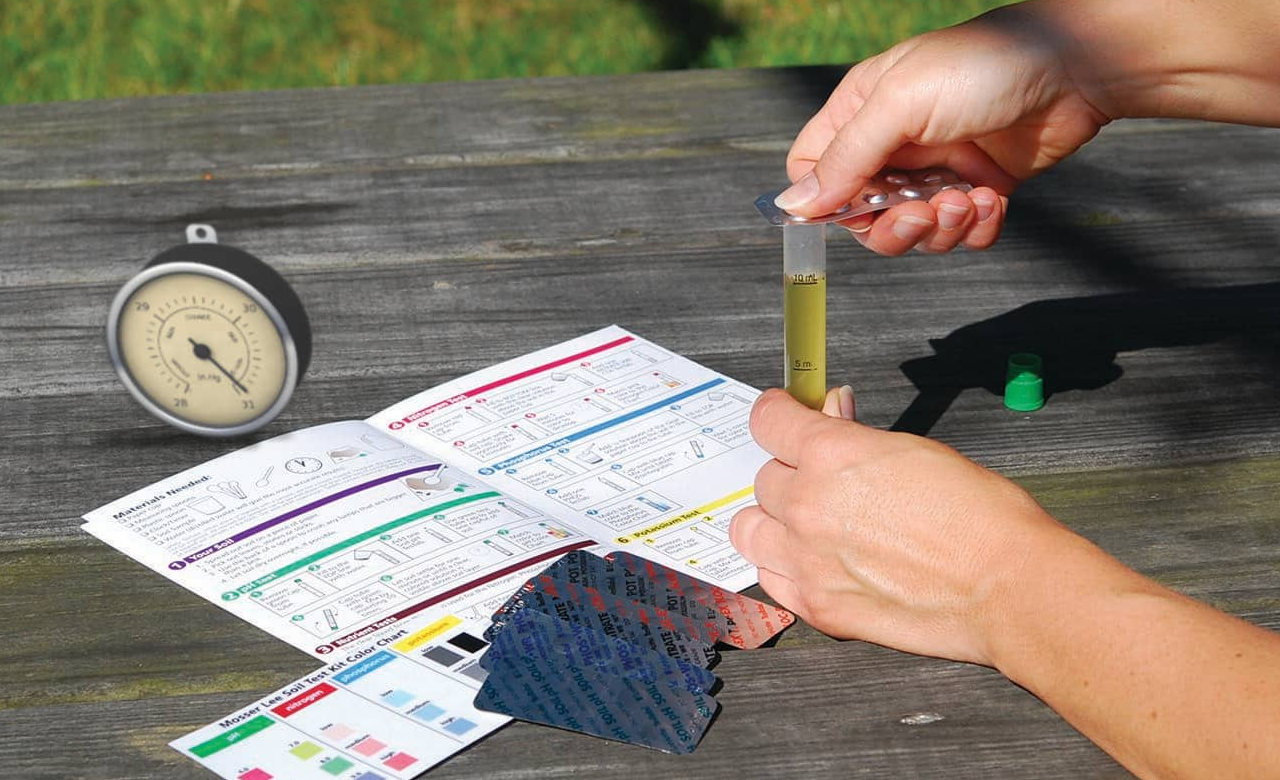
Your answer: **30.9** inHg
